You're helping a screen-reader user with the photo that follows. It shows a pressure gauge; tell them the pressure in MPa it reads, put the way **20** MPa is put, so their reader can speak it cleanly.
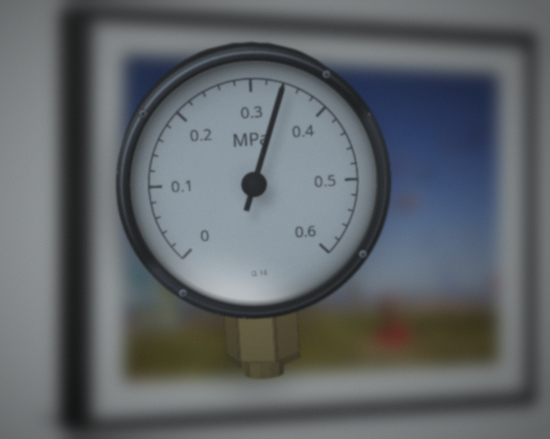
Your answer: **0.34** MPa
